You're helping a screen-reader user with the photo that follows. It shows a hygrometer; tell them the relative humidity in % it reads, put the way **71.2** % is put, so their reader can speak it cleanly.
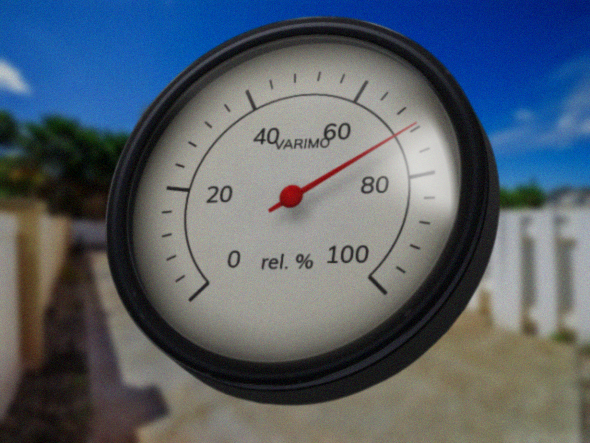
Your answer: **72** %
